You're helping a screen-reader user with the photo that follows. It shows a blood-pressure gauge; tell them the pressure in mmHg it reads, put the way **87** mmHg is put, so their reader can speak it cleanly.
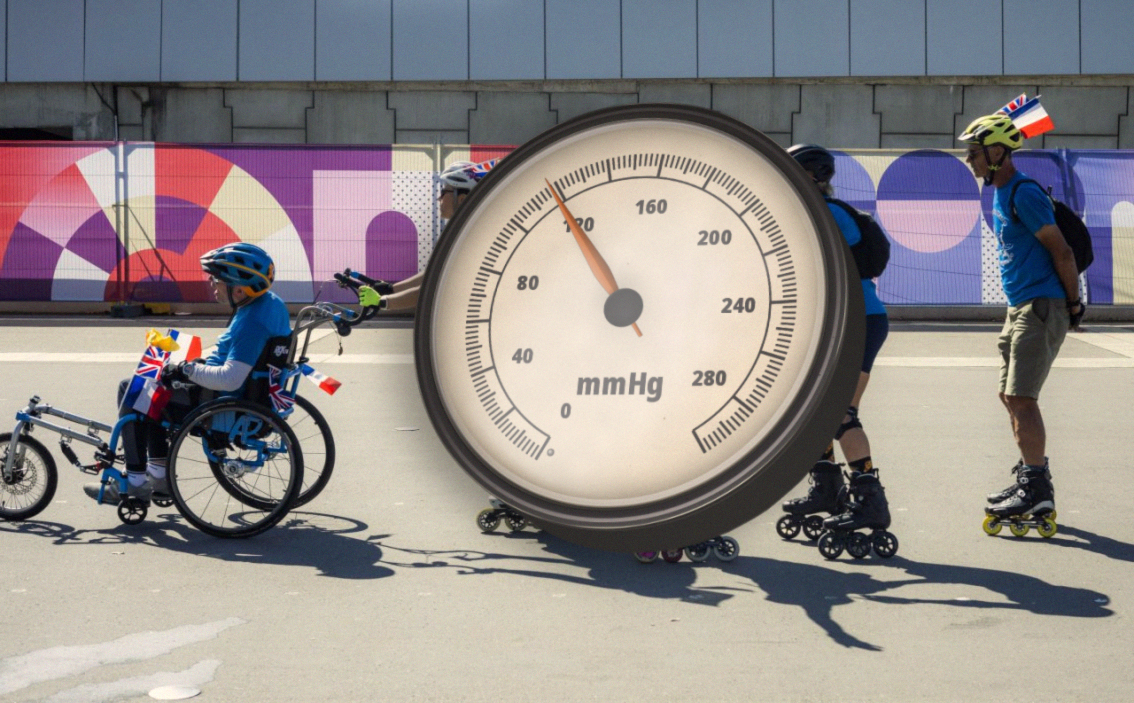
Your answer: **118** mmHg
